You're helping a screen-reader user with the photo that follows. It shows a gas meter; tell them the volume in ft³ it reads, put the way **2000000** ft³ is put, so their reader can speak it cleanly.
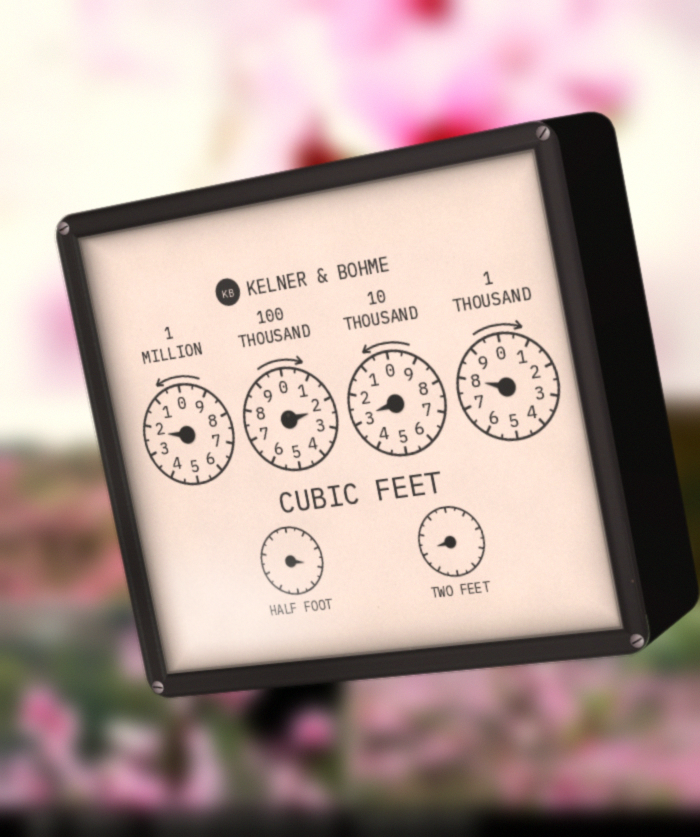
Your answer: **222800** ft³
